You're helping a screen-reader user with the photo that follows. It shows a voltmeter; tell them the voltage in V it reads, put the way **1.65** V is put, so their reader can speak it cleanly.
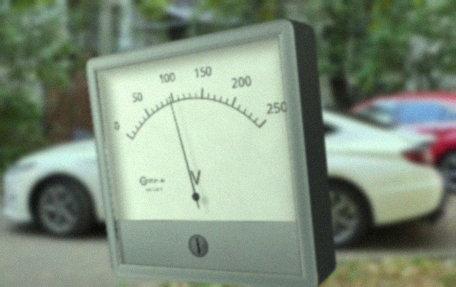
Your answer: **100** V
